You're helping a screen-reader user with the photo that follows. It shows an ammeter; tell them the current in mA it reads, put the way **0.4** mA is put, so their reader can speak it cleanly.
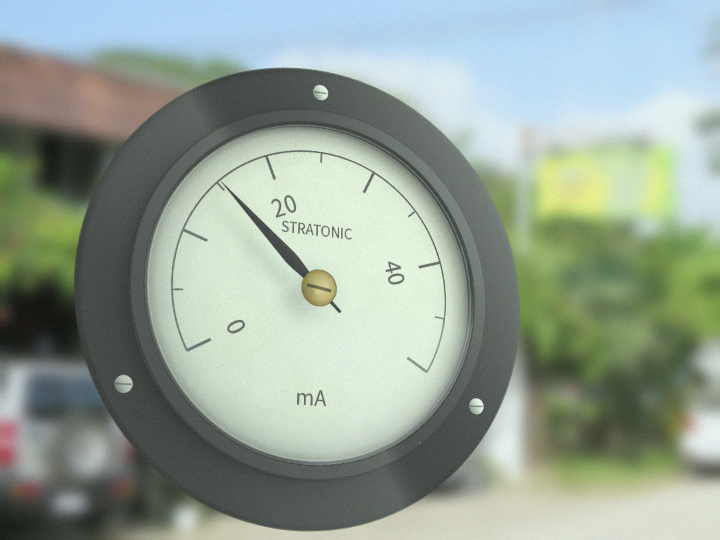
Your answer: **15** mA
